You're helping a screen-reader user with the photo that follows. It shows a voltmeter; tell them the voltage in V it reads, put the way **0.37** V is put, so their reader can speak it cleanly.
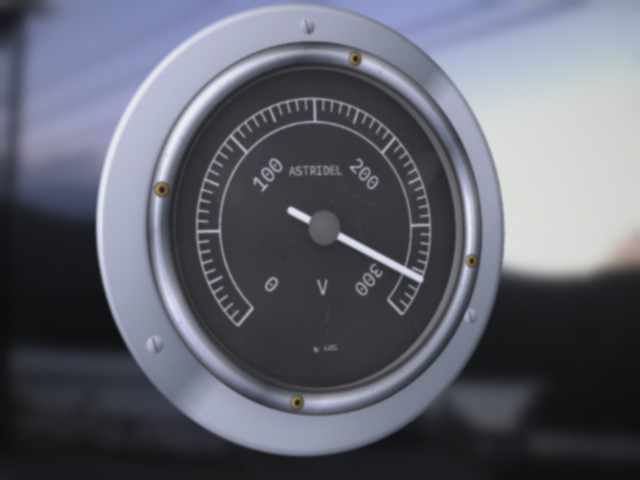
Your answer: **280** V
